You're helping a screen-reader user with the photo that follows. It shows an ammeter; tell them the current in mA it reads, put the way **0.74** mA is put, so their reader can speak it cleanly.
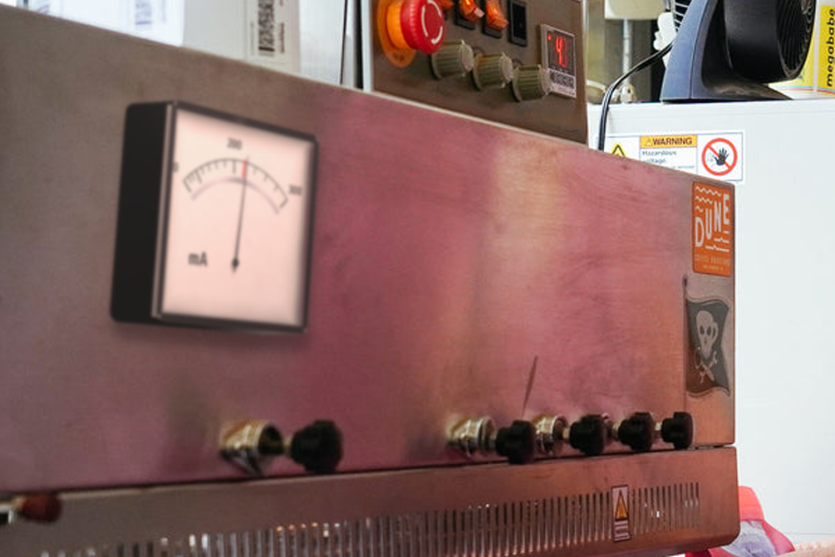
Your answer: **220** mA
